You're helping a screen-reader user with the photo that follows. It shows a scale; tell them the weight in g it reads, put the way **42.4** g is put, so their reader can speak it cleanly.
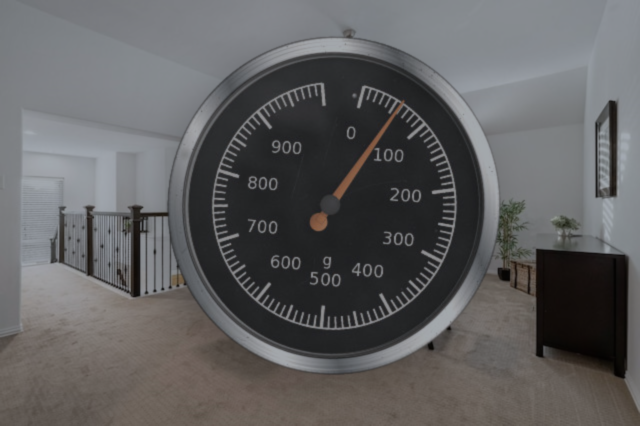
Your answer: **60** g
